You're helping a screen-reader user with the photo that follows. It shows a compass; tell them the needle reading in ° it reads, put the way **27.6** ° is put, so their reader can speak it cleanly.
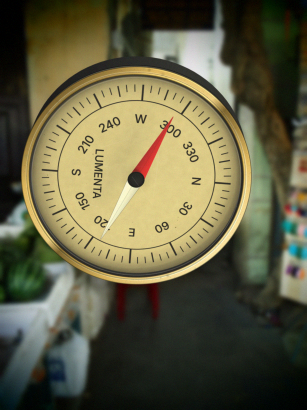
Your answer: **295** °
